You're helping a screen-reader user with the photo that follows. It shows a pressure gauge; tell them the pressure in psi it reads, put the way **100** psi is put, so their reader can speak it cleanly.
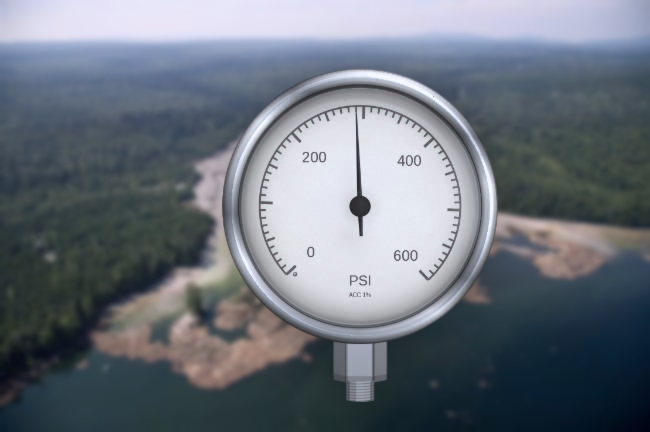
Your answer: **290** psi
